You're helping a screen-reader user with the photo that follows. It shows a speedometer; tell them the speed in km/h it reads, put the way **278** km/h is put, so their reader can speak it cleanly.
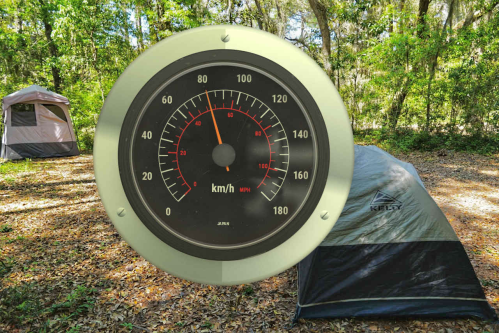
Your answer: **80** km/h
